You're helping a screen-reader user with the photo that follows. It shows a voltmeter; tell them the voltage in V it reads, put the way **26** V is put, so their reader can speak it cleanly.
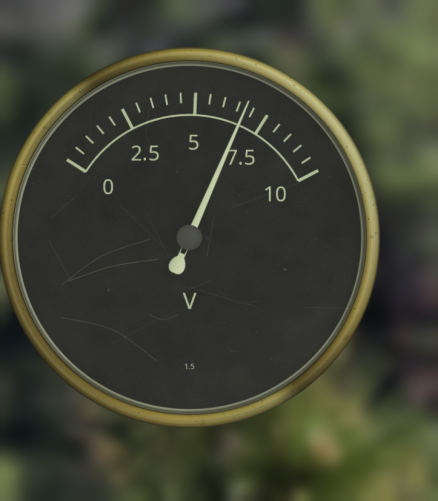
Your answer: **6.75** V
